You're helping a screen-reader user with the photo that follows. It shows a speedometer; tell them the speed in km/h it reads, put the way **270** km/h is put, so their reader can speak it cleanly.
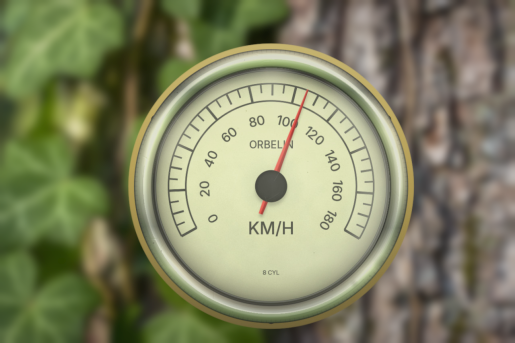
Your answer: **105** km/h
